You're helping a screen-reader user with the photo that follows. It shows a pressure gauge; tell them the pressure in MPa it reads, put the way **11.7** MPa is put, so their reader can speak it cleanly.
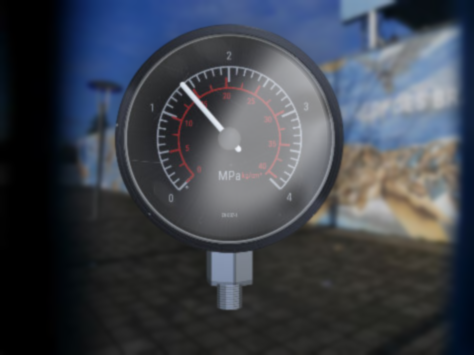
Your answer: **1.4** MPa
